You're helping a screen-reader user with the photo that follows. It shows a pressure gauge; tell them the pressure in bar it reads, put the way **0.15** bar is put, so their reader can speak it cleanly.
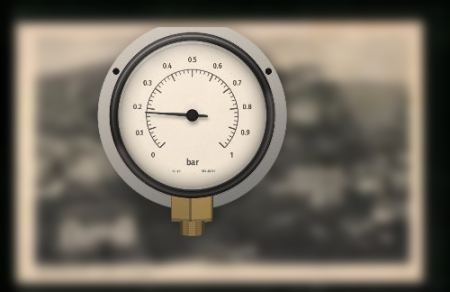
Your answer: **0.18** bar
